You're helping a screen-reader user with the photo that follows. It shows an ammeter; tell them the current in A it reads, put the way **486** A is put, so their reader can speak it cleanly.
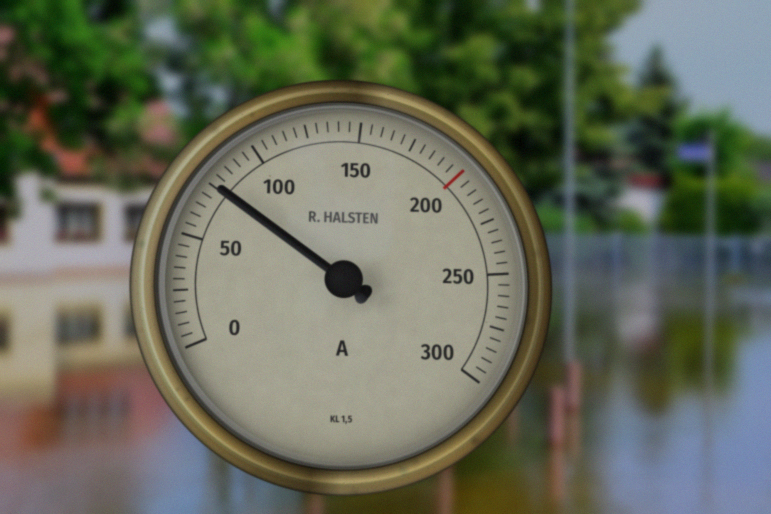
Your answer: **75** A
